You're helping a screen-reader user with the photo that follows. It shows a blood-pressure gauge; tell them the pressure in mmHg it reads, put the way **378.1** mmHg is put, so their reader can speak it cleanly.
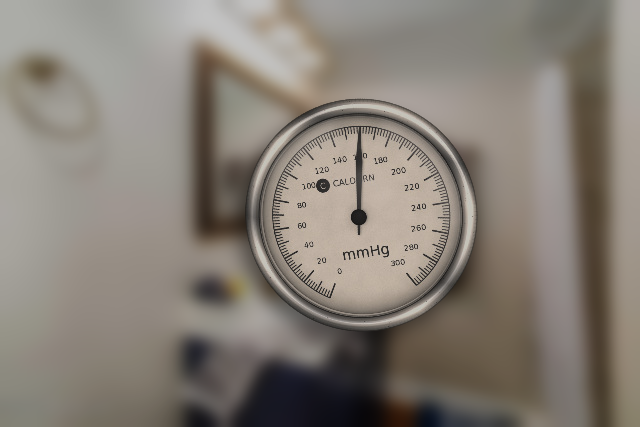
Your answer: **160** mmHg
